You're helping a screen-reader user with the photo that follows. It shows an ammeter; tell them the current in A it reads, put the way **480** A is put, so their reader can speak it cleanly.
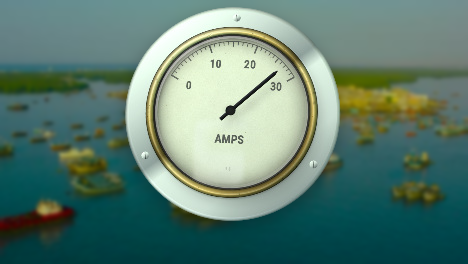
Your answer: **27** A
